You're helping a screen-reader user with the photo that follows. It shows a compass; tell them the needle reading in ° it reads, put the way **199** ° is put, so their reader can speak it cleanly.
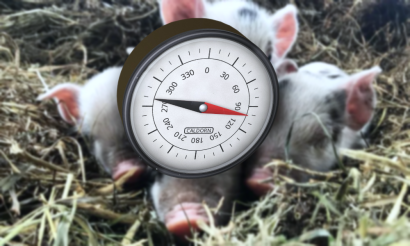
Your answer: **100** °
